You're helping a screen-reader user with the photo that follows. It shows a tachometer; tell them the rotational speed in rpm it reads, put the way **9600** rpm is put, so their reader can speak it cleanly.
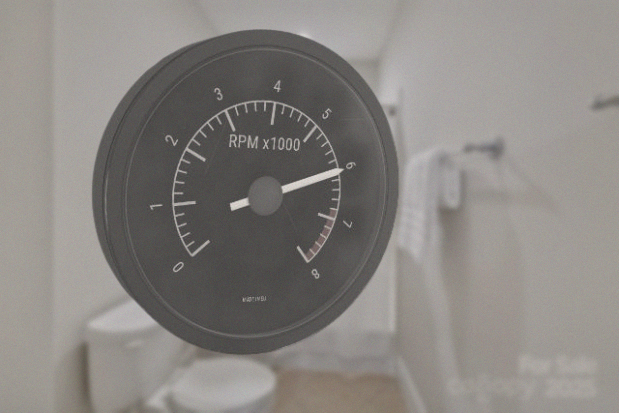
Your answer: **6000** rpm
